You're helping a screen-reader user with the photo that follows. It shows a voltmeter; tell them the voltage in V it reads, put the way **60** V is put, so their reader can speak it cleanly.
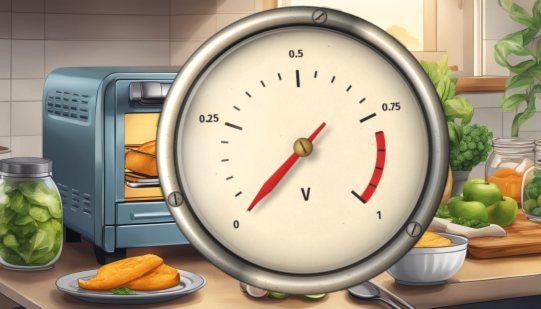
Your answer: **0** V
